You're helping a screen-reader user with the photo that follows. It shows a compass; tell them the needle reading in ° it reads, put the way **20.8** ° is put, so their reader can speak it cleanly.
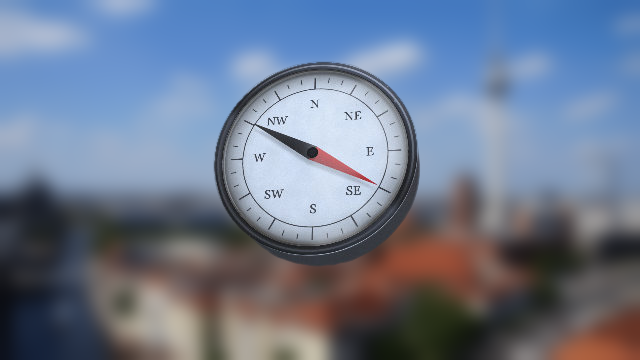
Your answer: **120** °
